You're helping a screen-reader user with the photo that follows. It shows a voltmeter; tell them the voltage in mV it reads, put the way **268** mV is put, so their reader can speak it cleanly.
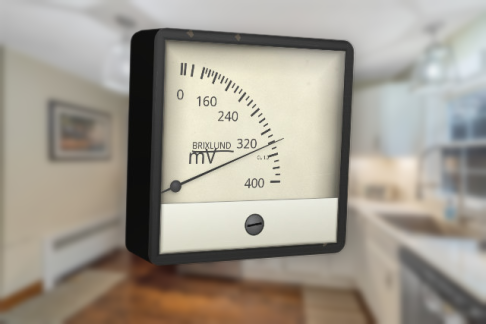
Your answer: **340** mV
